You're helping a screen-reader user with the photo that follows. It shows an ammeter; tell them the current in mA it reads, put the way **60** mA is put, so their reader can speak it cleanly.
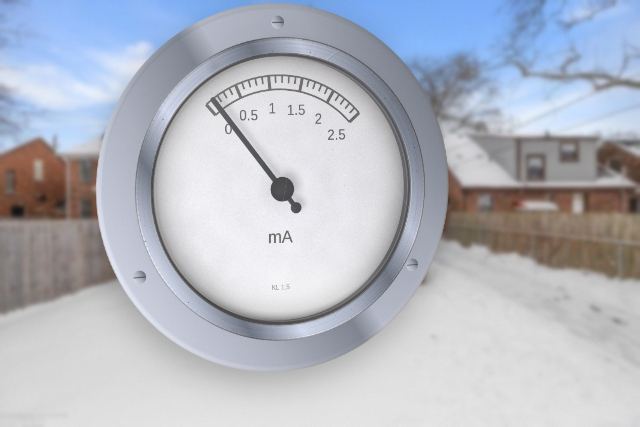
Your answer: **0.1** mA
